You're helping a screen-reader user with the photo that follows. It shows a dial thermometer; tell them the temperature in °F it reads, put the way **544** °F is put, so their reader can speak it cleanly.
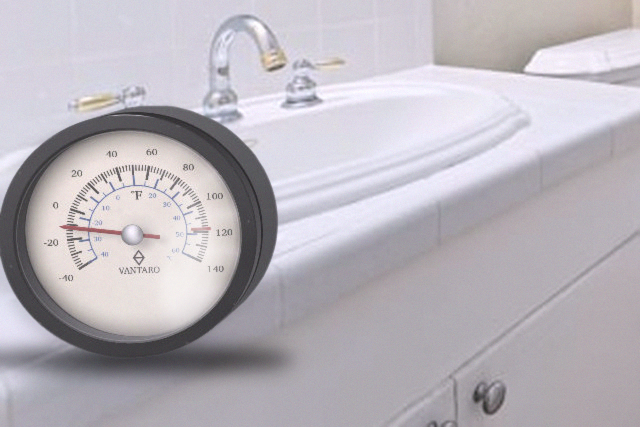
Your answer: **-10** °F
